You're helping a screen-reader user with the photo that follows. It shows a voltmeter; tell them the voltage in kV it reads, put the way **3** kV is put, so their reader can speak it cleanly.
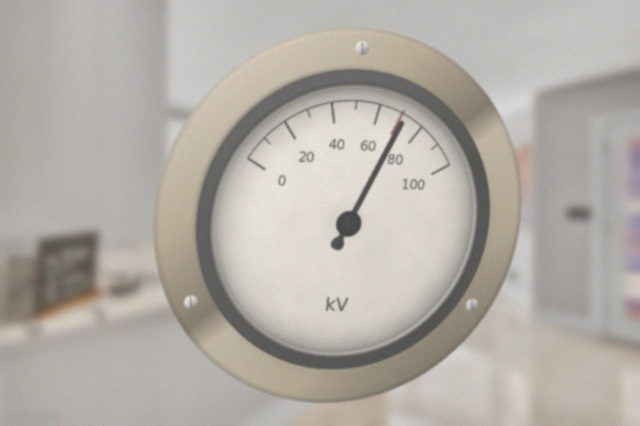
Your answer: **70** kV
